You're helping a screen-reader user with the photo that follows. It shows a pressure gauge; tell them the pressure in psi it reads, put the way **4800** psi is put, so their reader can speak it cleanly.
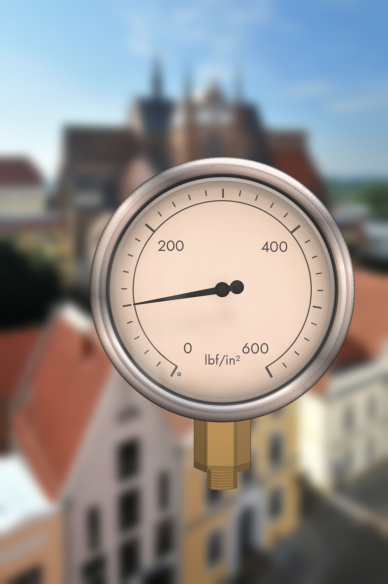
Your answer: **100** psi
